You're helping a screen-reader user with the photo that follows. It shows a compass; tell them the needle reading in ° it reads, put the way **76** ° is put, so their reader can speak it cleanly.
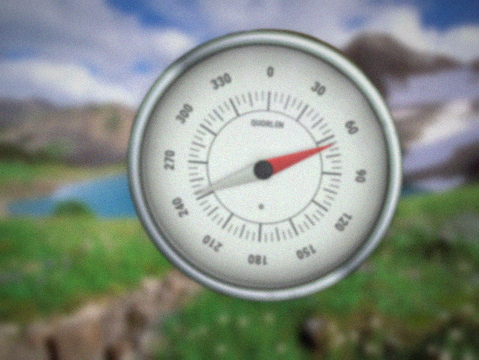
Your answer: **65** °
